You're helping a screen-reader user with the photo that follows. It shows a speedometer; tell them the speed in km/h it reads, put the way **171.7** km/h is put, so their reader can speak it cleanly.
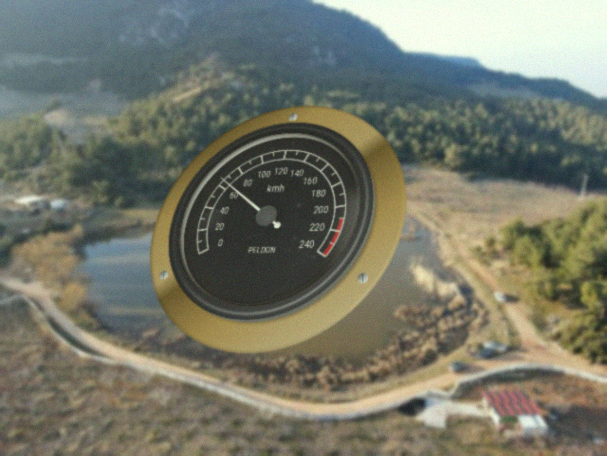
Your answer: **65** km/h
